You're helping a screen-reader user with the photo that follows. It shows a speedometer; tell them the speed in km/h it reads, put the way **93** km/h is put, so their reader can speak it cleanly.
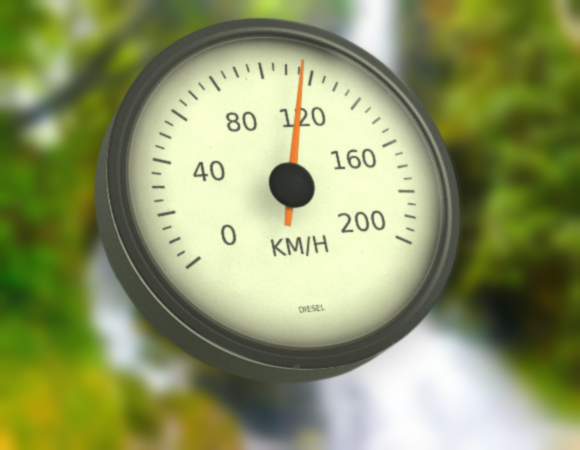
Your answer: **115** km/h
